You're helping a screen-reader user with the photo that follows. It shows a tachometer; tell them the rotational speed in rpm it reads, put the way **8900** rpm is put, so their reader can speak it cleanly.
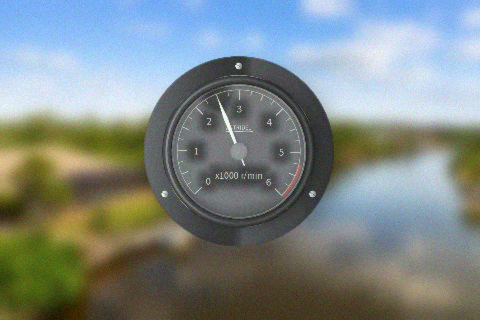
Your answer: **2500** rpm
